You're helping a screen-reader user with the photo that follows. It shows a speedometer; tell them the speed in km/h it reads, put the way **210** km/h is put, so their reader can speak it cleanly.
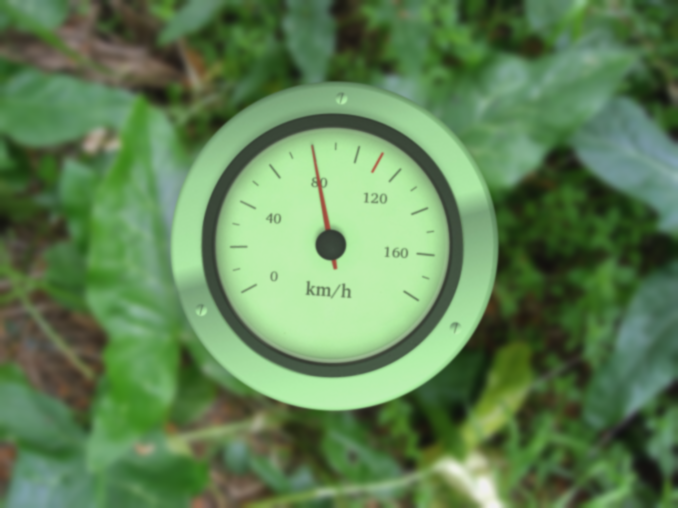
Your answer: **80** km/h
